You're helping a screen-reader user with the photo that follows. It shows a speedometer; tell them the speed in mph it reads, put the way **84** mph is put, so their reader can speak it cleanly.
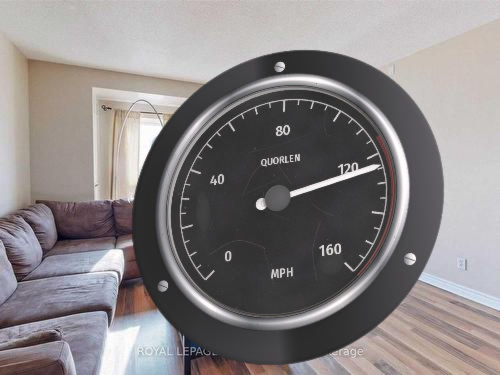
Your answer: **125** mph
